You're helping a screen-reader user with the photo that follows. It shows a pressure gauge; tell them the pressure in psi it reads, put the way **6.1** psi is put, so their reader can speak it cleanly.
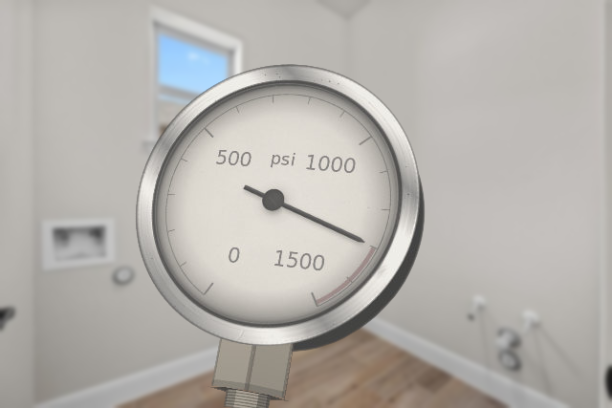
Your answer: **1300** psi
